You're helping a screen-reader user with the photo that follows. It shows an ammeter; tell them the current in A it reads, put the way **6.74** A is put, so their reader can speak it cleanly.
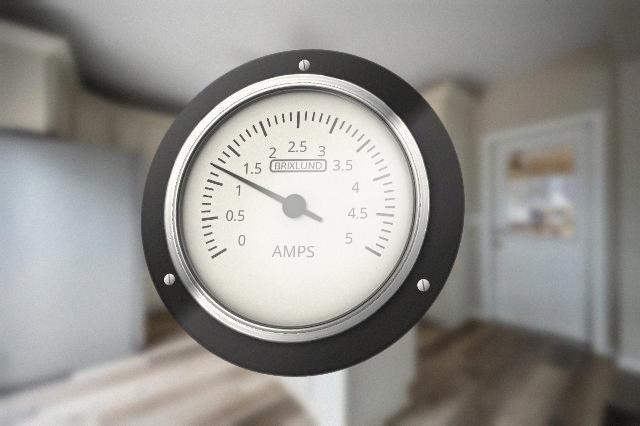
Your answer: **1.2** A
